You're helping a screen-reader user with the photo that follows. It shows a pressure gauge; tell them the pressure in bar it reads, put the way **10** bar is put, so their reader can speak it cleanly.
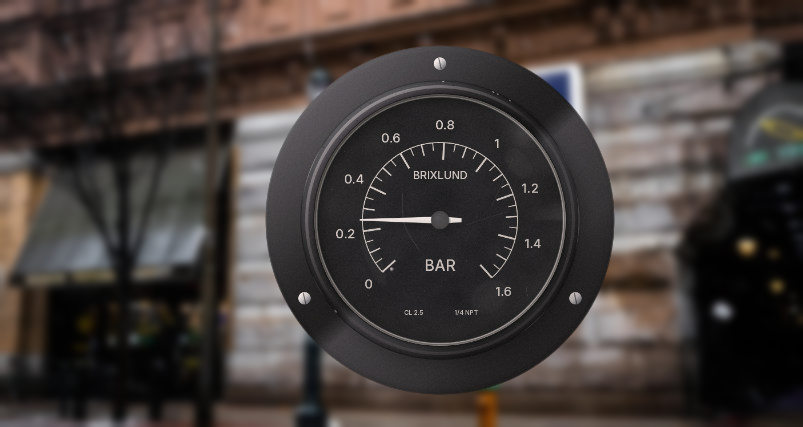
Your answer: **0.25** bar
